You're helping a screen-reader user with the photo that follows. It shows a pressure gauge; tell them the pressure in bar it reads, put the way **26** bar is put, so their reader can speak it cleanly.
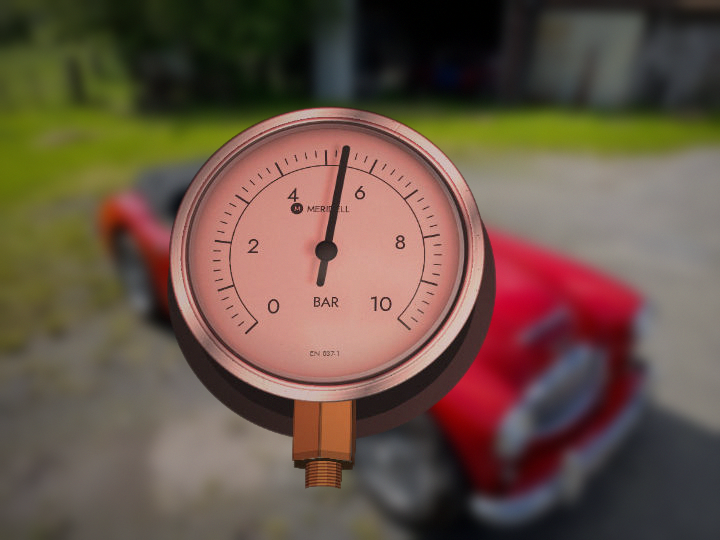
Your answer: **5.4** bar
